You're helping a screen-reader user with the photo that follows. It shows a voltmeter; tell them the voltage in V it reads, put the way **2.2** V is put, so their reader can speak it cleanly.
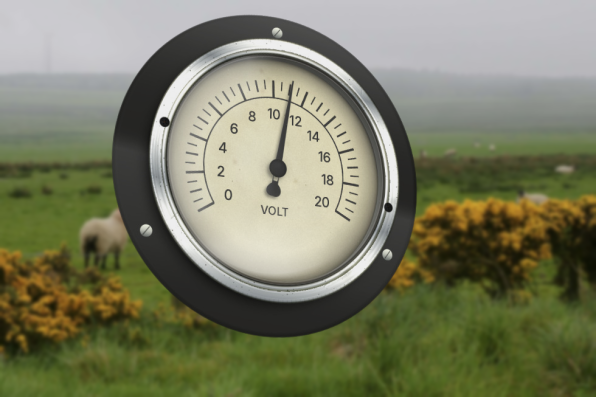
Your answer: **11** V
